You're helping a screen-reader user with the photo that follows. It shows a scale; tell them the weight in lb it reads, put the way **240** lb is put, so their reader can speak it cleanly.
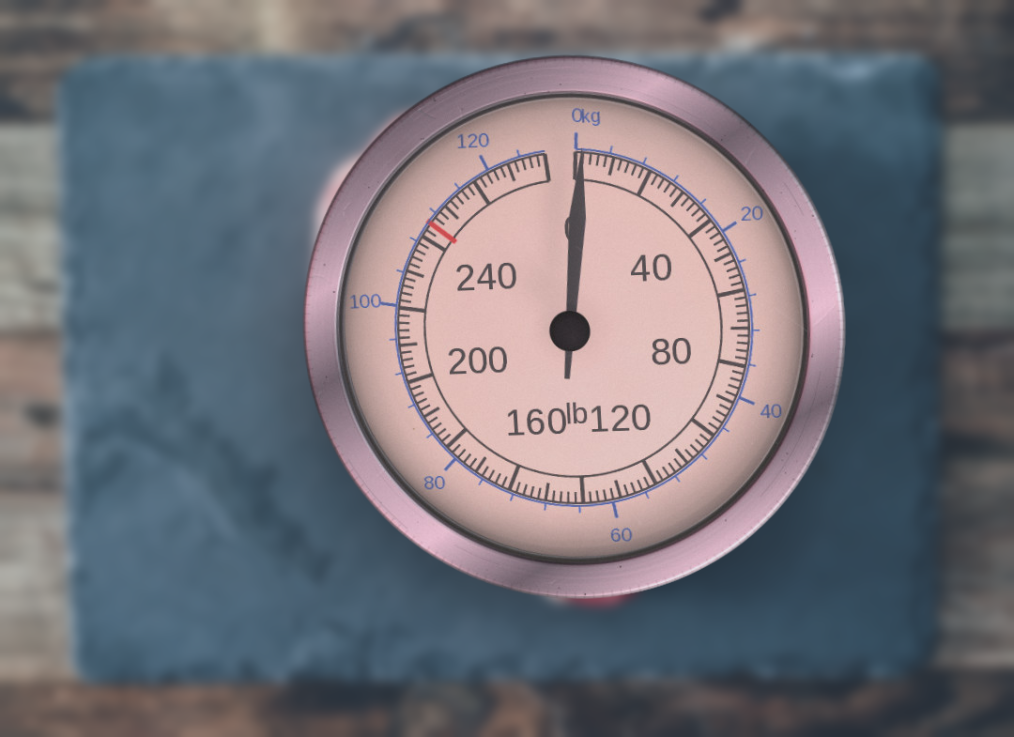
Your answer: **2** lb
